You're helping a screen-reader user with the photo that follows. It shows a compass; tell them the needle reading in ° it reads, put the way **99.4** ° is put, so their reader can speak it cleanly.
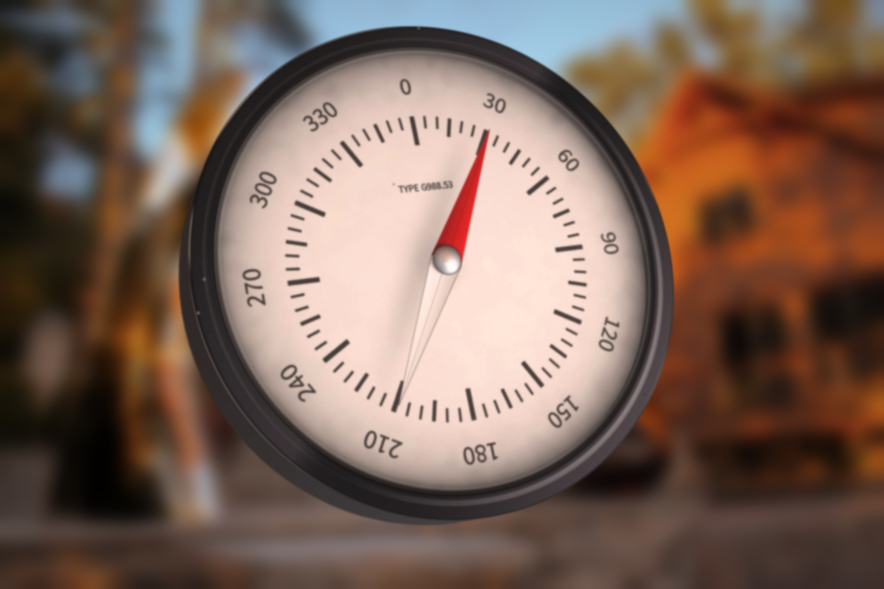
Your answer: **30** °
